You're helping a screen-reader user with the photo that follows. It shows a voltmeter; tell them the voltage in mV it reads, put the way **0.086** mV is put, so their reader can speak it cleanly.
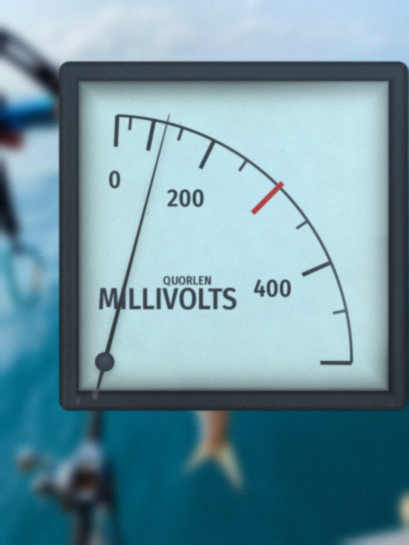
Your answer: **125** mV
